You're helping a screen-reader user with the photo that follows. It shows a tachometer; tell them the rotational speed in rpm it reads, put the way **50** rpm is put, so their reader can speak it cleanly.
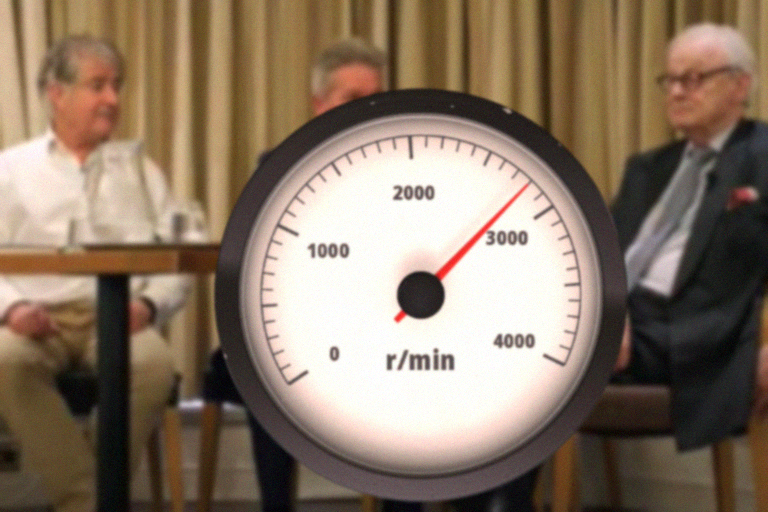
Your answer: **2800** rpm
